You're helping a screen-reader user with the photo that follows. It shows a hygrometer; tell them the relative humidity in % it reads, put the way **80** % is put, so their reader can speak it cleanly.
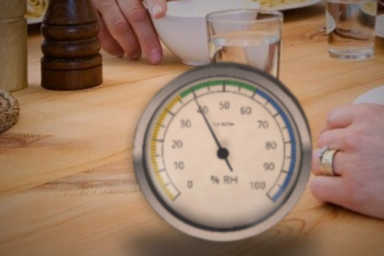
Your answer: **40** %
